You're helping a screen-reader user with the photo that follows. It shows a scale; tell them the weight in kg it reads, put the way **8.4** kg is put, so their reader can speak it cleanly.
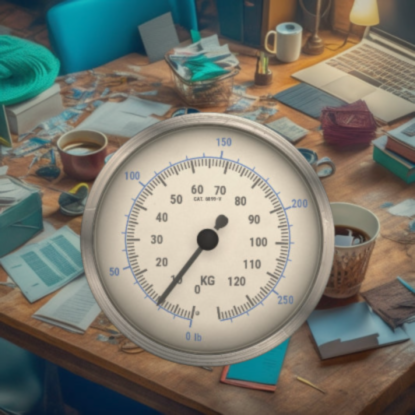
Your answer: **10** kg
